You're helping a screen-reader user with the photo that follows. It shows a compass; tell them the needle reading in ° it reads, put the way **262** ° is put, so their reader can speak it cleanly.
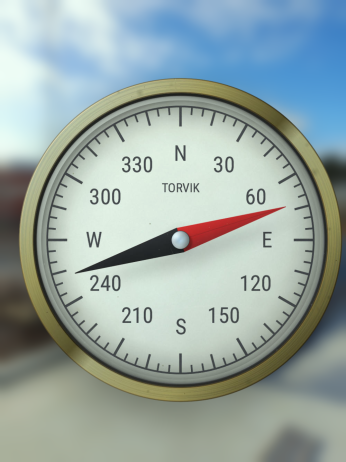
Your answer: **72.5** °
